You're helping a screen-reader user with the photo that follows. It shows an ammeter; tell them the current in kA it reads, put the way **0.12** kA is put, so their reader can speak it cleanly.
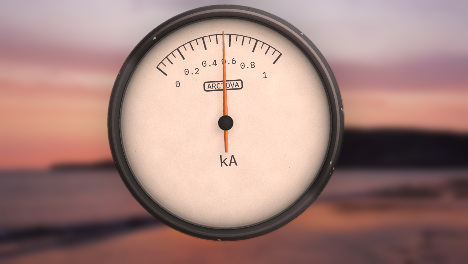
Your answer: **0.55** kA
